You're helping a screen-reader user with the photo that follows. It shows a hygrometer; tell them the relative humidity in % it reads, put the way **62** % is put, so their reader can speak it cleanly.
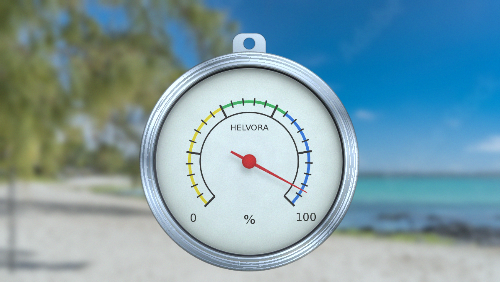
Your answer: **94** %
